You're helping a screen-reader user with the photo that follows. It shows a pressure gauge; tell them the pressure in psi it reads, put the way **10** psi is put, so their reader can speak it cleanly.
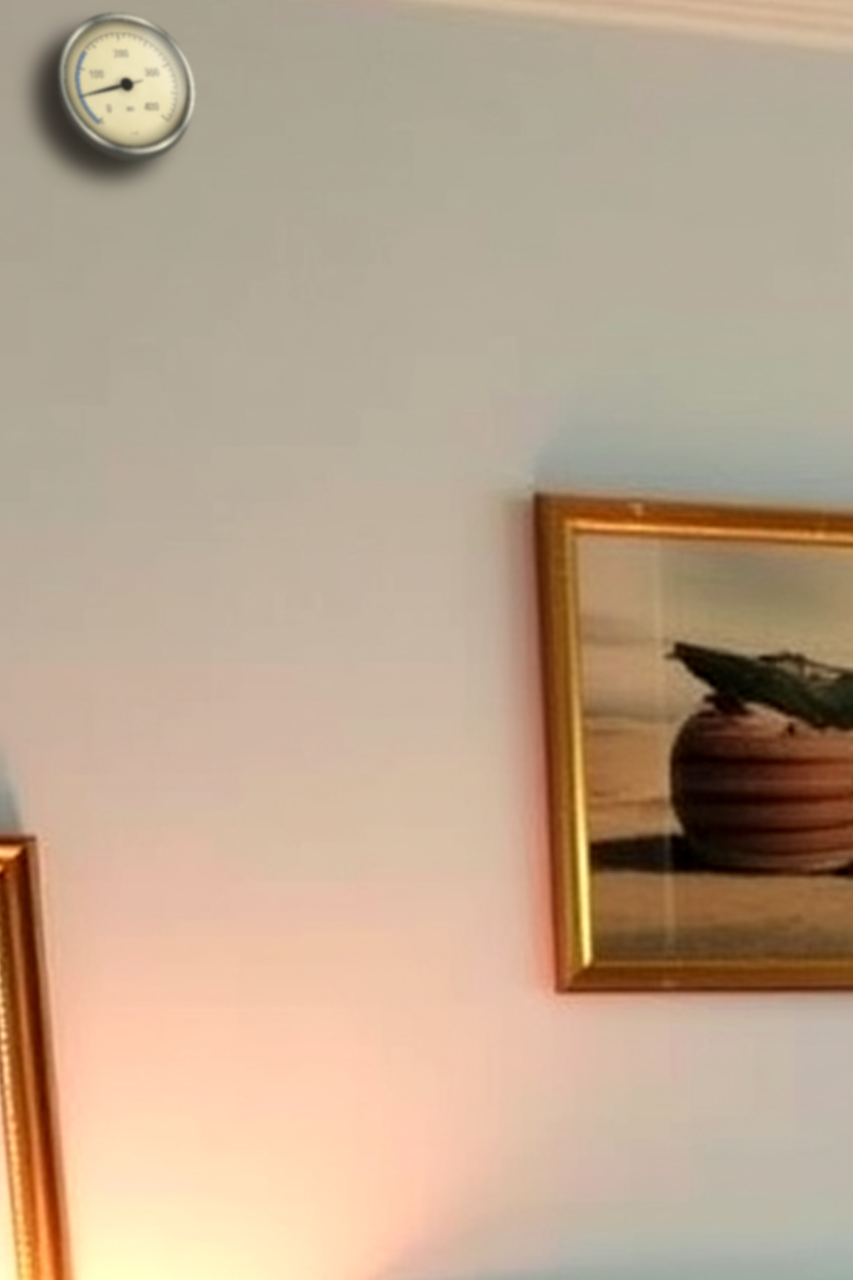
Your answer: **50** psi
